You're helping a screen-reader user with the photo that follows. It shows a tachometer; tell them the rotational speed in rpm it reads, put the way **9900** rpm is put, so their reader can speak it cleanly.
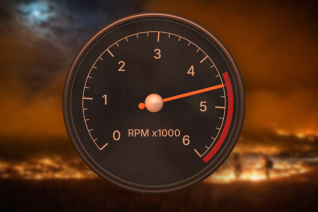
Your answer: **4600** rpm
